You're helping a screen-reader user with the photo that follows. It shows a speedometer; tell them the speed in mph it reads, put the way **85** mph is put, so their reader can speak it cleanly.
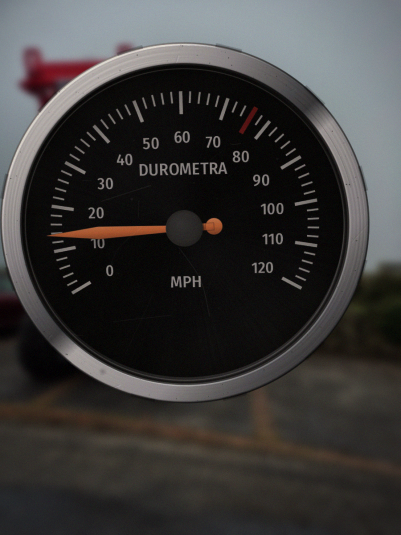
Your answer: **14** mph
